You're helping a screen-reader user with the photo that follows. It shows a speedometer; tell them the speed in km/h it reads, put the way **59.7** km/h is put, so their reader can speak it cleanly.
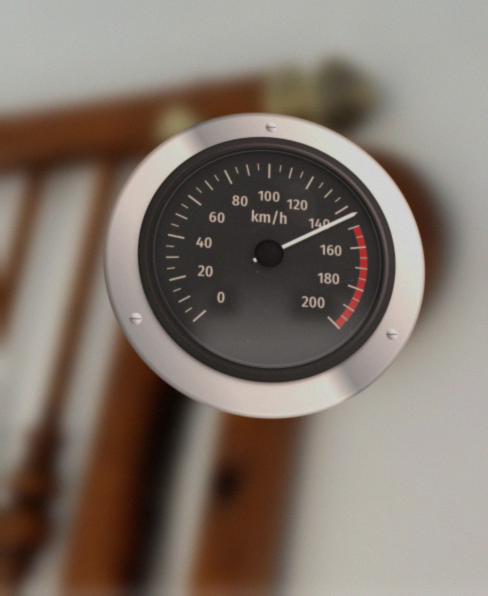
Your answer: **145** km/h
